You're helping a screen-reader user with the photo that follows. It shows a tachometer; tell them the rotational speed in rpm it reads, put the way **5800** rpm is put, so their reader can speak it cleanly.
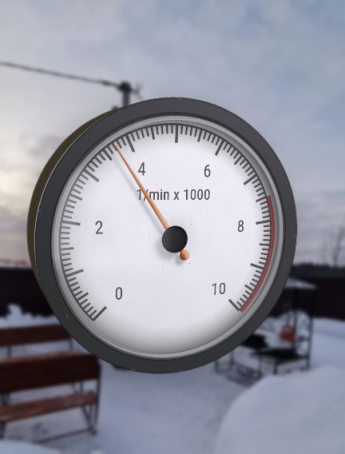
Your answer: **3700** rpm
